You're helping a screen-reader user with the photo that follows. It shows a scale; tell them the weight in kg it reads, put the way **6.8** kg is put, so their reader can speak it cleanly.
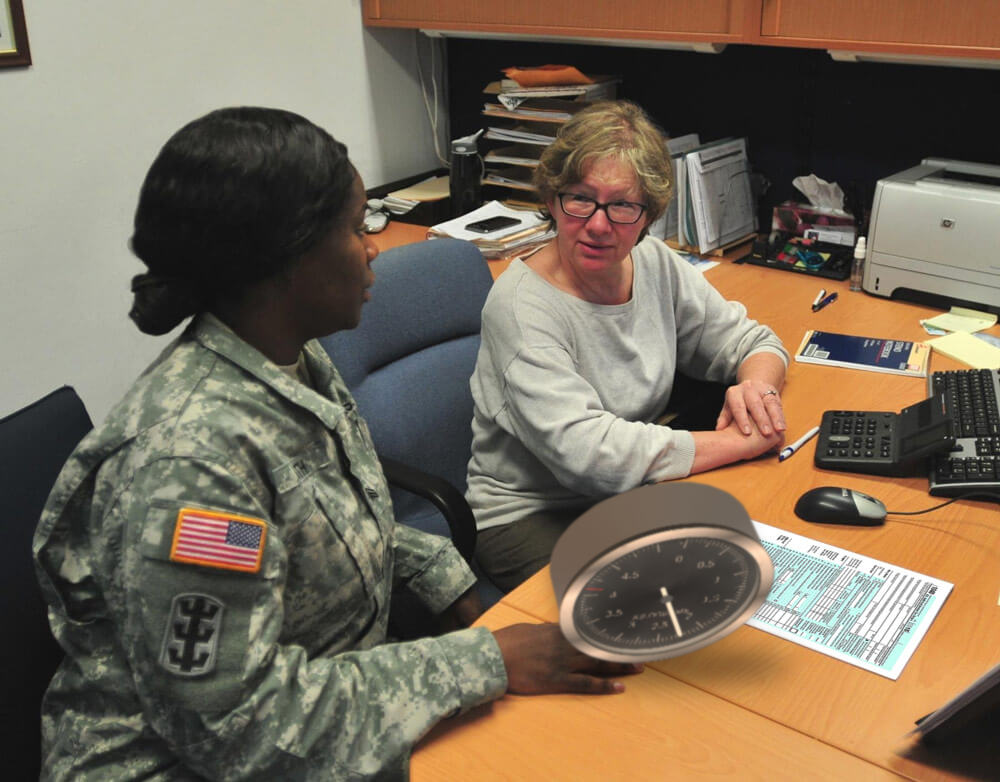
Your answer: **2.25** kg
